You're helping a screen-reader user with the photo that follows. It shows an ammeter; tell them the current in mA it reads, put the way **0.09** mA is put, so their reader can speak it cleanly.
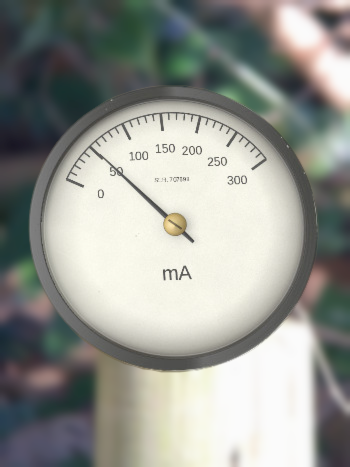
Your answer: **50** mA
